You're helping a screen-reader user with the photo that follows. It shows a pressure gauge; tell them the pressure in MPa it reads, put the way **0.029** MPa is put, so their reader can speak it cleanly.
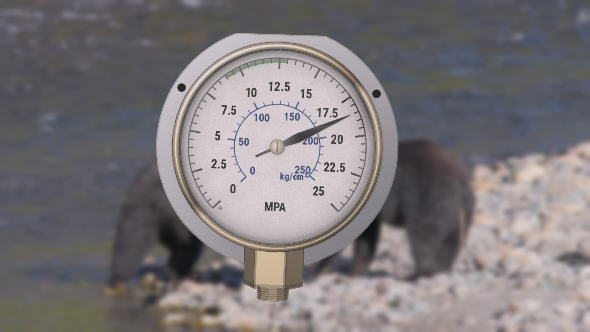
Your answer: **18.5** MPa
